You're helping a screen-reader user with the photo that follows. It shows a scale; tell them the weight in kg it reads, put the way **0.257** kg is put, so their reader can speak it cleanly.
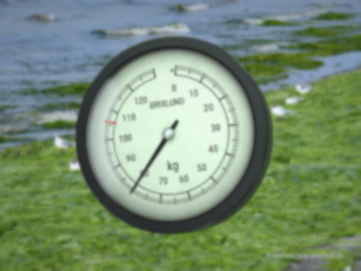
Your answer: **80** kg
